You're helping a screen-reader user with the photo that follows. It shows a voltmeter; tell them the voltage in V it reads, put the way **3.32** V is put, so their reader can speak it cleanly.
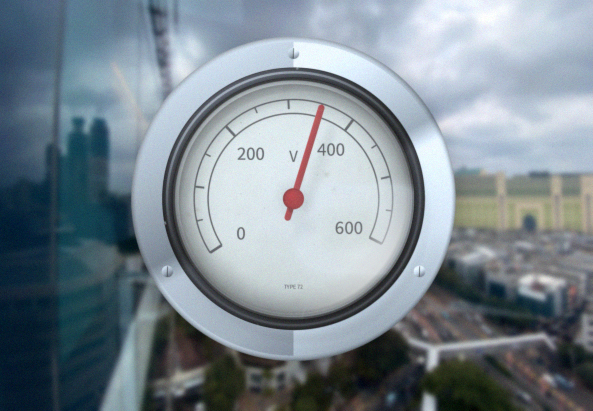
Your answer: **350** V
